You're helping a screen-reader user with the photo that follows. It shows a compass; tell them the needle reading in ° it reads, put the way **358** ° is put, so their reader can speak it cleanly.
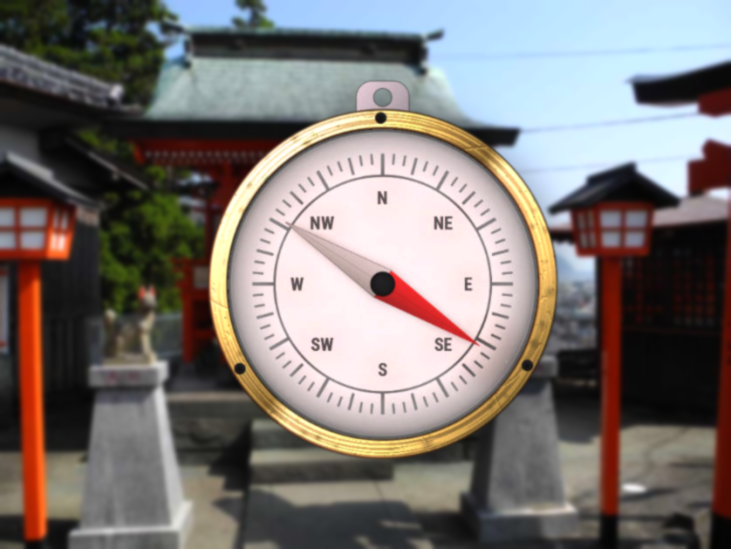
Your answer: **122.5** °
